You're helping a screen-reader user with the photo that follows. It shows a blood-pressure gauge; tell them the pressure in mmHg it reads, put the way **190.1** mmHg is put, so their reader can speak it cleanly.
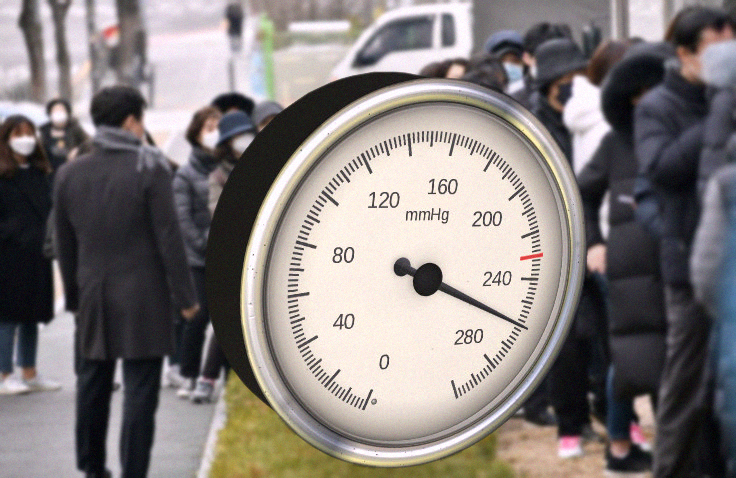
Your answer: **260** mmHg
